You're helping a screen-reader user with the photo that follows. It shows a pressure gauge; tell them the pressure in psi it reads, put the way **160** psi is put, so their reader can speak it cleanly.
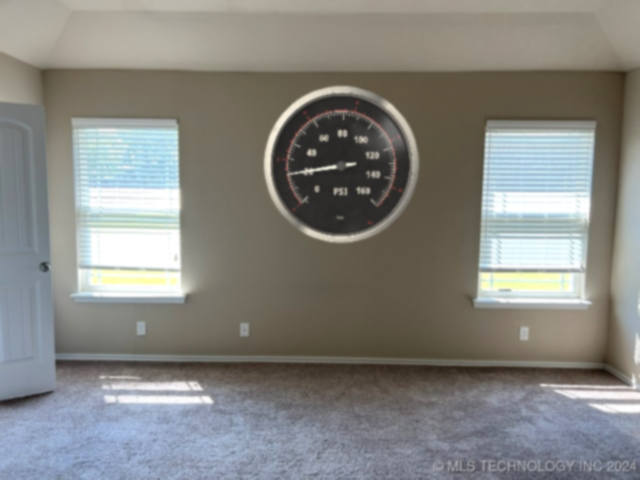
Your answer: **20** psi
